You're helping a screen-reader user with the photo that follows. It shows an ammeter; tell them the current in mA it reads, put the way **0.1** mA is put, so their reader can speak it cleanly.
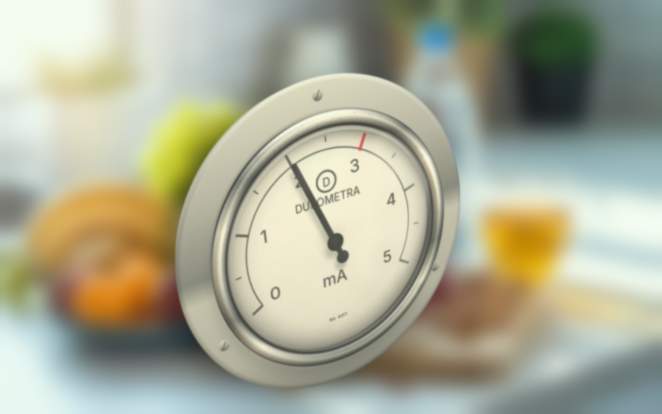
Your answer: **2** mA
